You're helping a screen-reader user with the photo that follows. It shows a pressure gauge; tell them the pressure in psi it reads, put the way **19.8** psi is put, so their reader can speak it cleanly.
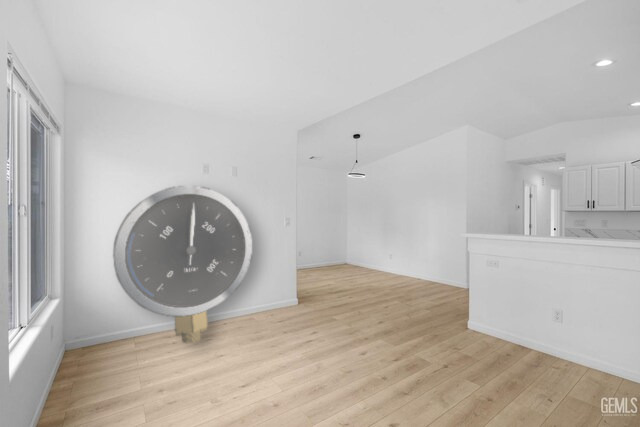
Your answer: **160** psi
